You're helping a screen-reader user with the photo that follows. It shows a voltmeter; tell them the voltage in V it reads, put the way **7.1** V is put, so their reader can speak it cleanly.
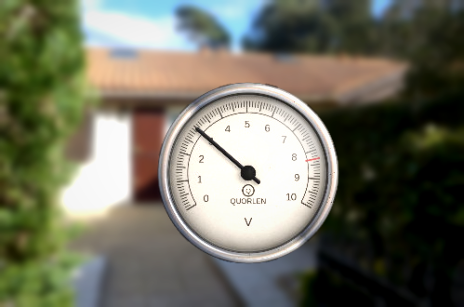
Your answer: **3** V
